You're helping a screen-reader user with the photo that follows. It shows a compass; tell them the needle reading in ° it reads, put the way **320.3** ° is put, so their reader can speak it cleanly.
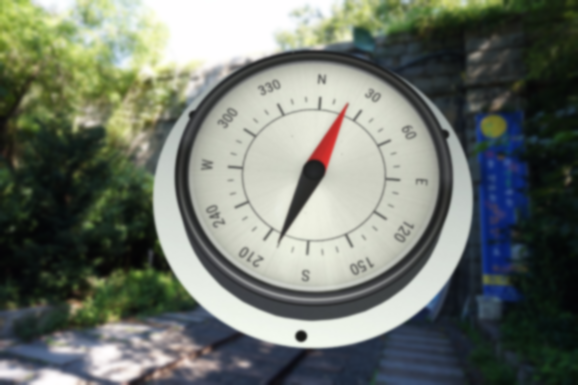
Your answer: **20** °
